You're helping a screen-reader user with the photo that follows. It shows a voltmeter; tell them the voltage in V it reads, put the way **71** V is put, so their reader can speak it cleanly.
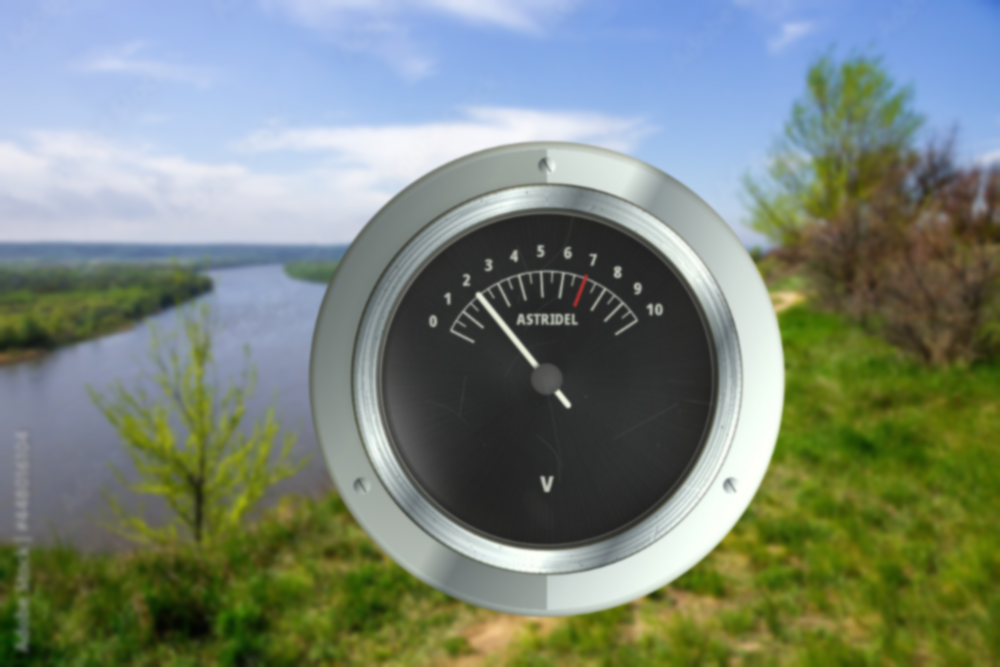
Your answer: **2** V
